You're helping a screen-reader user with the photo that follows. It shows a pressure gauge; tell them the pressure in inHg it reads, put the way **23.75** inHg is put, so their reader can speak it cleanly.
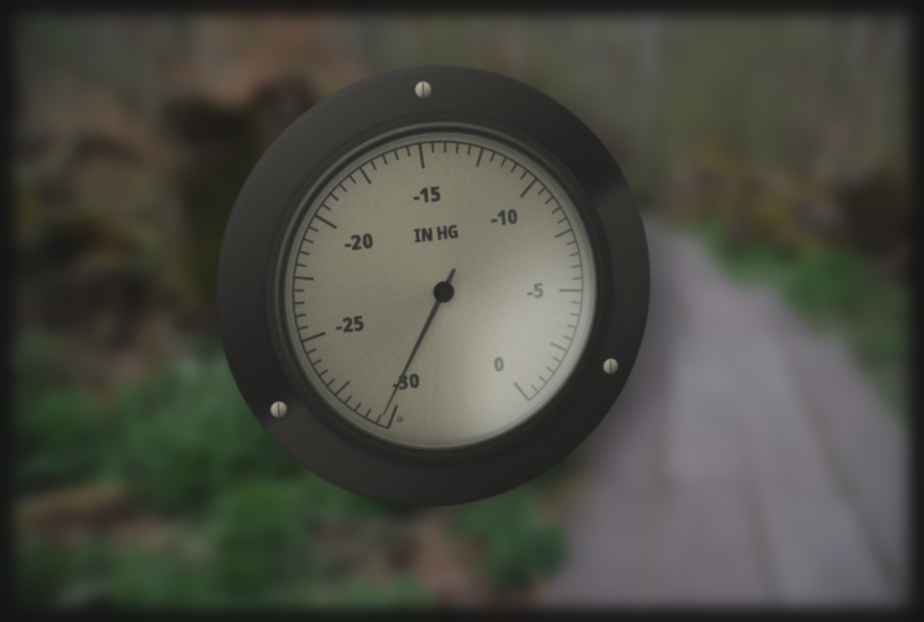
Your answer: **-29.5** inHg
